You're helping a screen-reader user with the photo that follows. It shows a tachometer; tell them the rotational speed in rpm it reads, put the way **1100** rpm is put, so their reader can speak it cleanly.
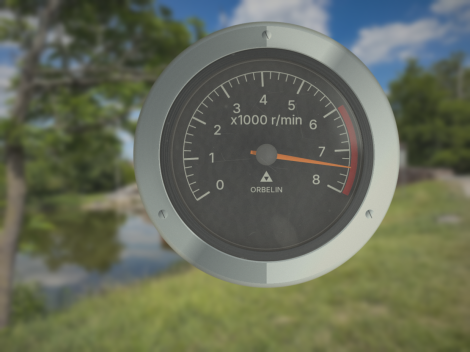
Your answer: **7400** rpm
